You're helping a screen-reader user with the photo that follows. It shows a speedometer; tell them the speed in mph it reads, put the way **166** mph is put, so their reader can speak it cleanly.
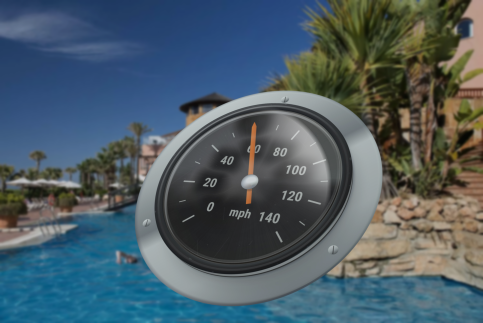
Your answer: **60** mph
